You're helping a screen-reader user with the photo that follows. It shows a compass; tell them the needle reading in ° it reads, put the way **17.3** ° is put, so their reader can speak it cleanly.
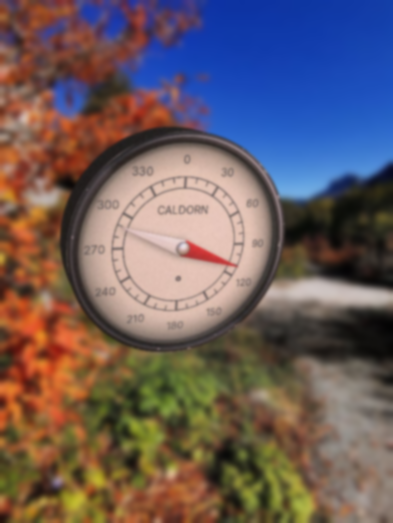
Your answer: **110** °
